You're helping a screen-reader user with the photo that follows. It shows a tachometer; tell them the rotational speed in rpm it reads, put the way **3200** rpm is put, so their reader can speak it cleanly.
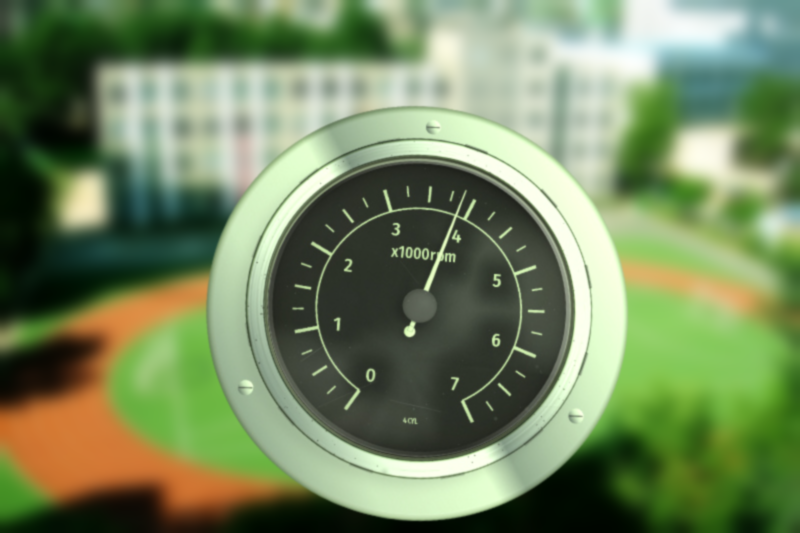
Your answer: **3875** rpm
